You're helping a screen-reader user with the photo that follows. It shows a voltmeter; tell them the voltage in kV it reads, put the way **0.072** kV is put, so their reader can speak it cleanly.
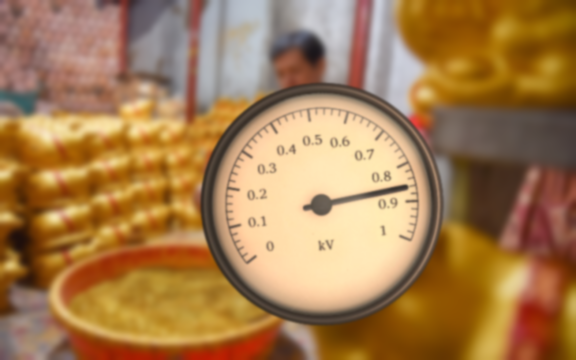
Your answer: **0.86** kV
